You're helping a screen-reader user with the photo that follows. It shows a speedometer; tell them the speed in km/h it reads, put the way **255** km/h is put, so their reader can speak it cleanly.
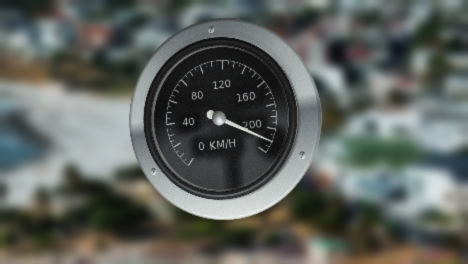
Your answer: **210** km/h
